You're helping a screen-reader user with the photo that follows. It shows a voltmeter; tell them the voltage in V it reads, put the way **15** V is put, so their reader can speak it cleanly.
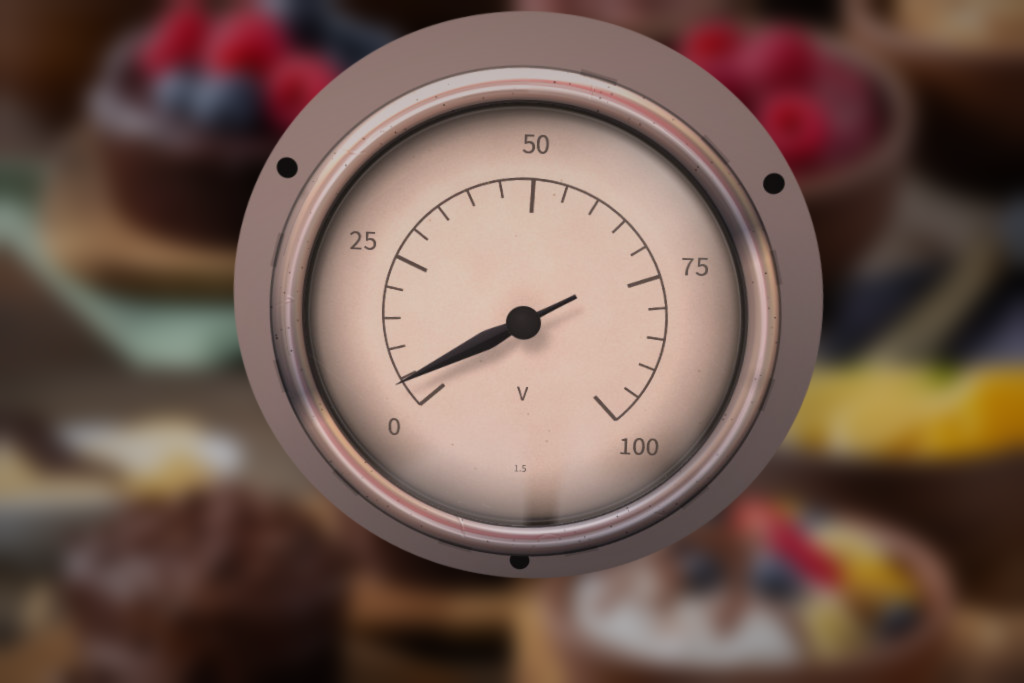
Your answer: **5** V
